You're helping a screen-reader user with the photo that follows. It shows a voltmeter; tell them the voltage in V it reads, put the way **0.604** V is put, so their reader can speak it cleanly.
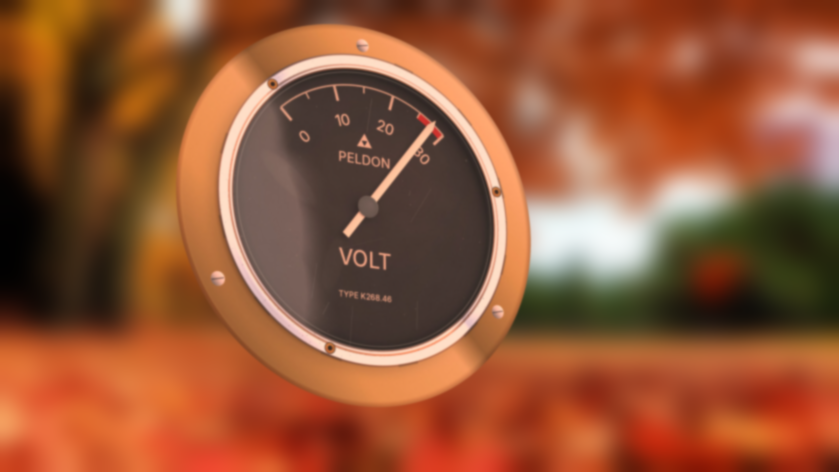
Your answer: **27.5** V
